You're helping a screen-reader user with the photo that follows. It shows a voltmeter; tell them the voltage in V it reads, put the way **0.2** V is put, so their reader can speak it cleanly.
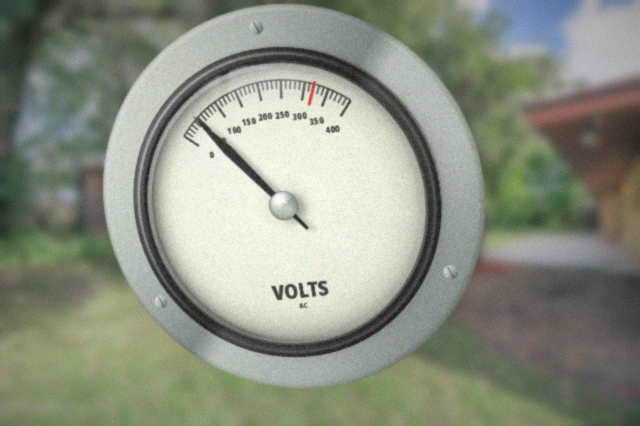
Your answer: **50** V
